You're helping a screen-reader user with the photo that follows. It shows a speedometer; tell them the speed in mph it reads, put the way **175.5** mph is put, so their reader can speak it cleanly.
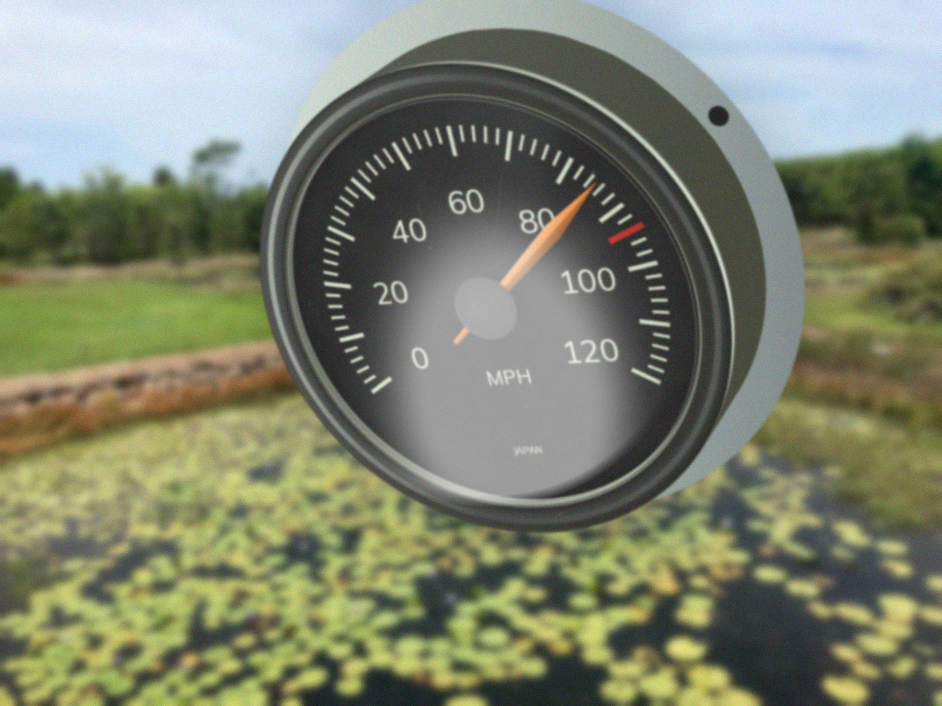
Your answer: **85** mph
